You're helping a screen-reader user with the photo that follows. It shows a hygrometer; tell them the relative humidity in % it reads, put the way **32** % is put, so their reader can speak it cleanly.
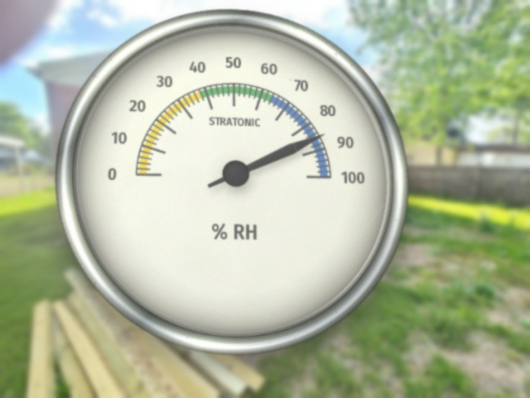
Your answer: **86** %
